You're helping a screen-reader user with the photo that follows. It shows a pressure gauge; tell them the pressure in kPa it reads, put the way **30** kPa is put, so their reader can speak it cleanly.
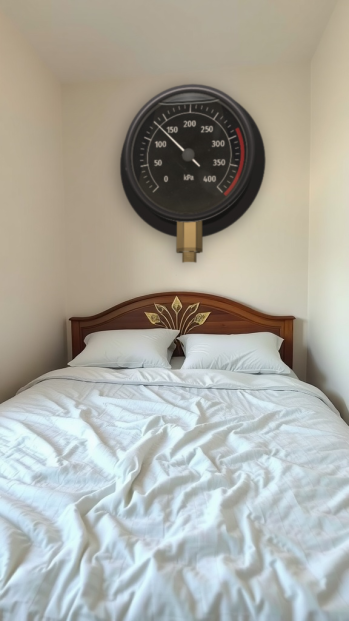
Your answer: **130** kPa
